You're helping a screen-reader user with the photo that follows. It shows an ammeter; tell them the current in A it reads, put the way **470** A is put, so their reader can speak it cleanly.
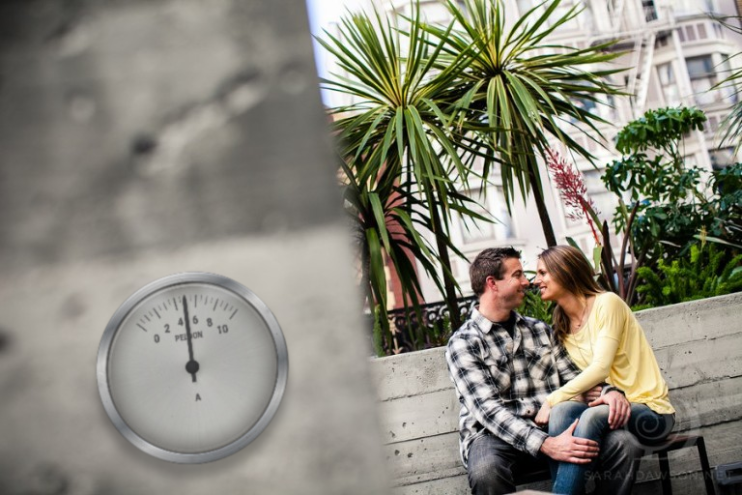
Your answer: **5** A
